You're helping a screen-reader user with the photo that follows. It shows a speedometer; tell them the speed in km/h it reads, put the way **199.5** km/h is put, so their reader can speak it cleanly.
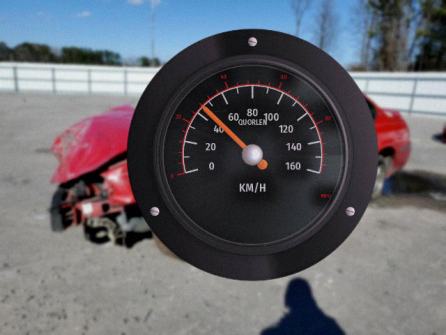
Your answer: **45** km/h
